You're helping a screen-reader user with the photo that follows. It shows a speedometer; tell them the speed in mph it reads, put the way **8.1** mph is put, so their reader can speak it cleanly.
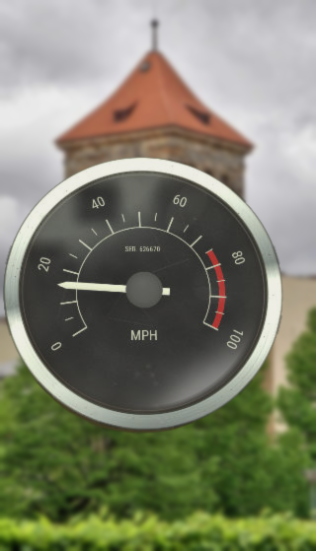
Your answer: **15** mph
